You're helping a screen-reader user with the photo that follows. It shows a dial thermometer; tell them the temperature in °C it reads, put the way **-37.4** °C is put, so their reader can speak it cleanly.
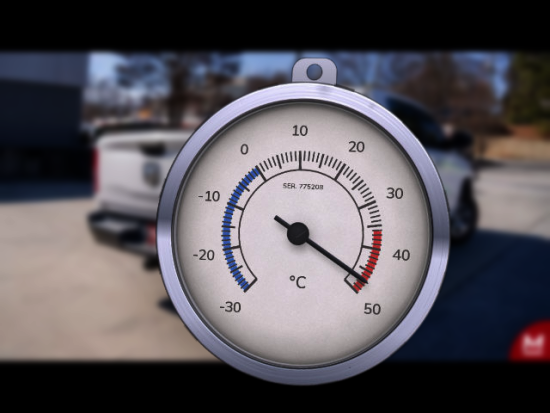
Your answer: **47** °C
